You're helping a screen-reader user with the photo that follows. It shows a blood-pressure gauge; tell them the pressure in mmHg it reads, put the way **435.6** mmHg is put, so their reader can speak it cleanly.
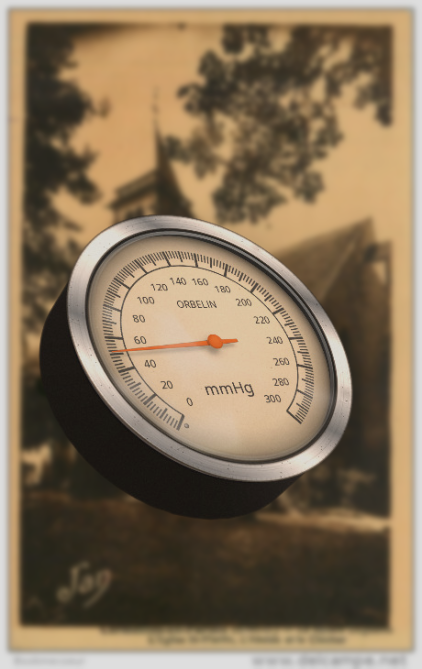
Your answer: **50** mmHg
